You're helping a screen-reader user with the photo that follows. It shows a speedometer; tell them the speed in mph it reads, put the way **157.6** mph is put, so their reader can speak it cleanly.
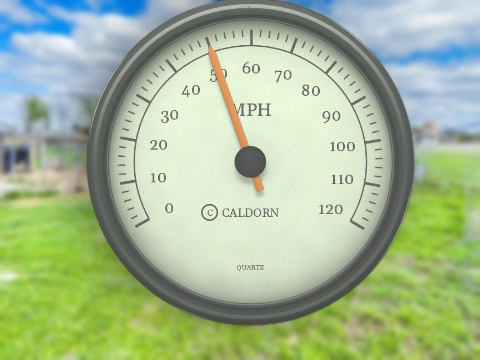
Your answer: **50** mph
